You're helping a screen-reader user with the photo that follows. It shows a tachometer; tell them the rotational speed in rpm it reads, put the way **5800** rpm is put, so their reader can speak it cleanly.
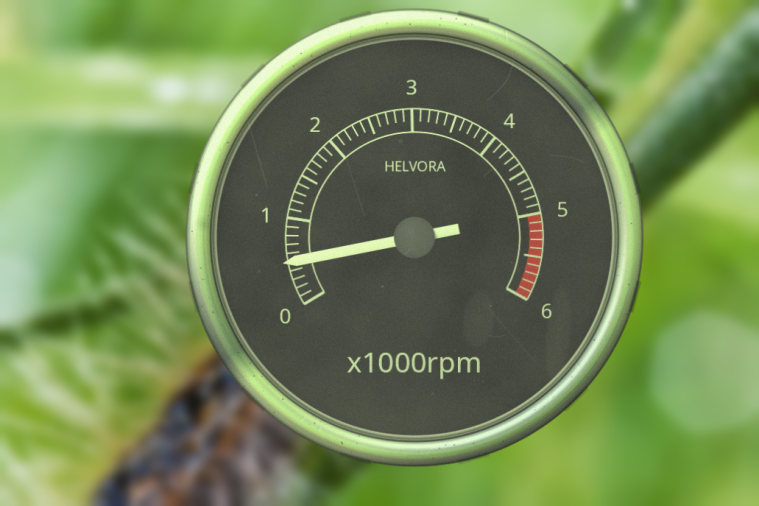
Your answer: **500** rpm
